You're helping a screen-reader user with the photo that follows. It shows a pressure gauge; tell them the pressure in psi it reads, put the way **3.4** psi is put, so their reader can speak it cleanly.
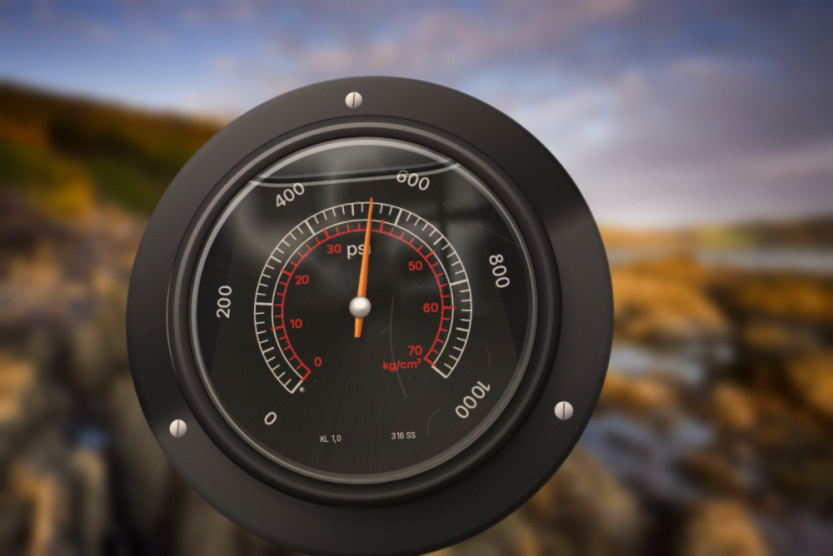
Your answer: **540** psi
